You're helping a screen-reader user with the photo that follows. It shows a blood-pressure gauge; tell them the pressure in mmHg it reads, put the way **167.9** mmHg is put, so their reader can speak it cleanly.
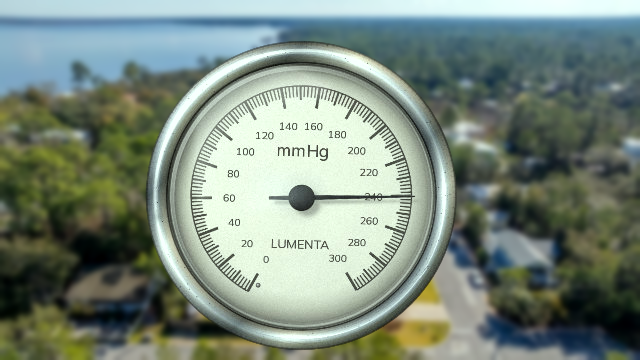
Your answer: **240** mmHg
